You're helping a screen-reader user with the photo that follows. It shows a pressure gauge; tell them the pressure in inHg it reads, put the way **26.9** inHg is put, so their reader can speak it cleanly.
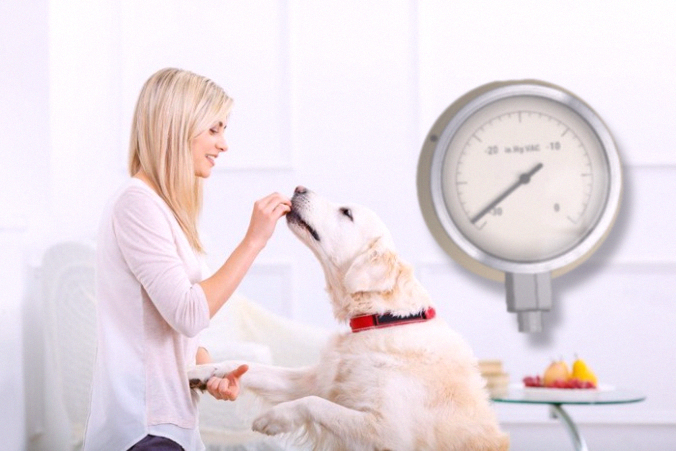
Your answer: **-29** inHg
